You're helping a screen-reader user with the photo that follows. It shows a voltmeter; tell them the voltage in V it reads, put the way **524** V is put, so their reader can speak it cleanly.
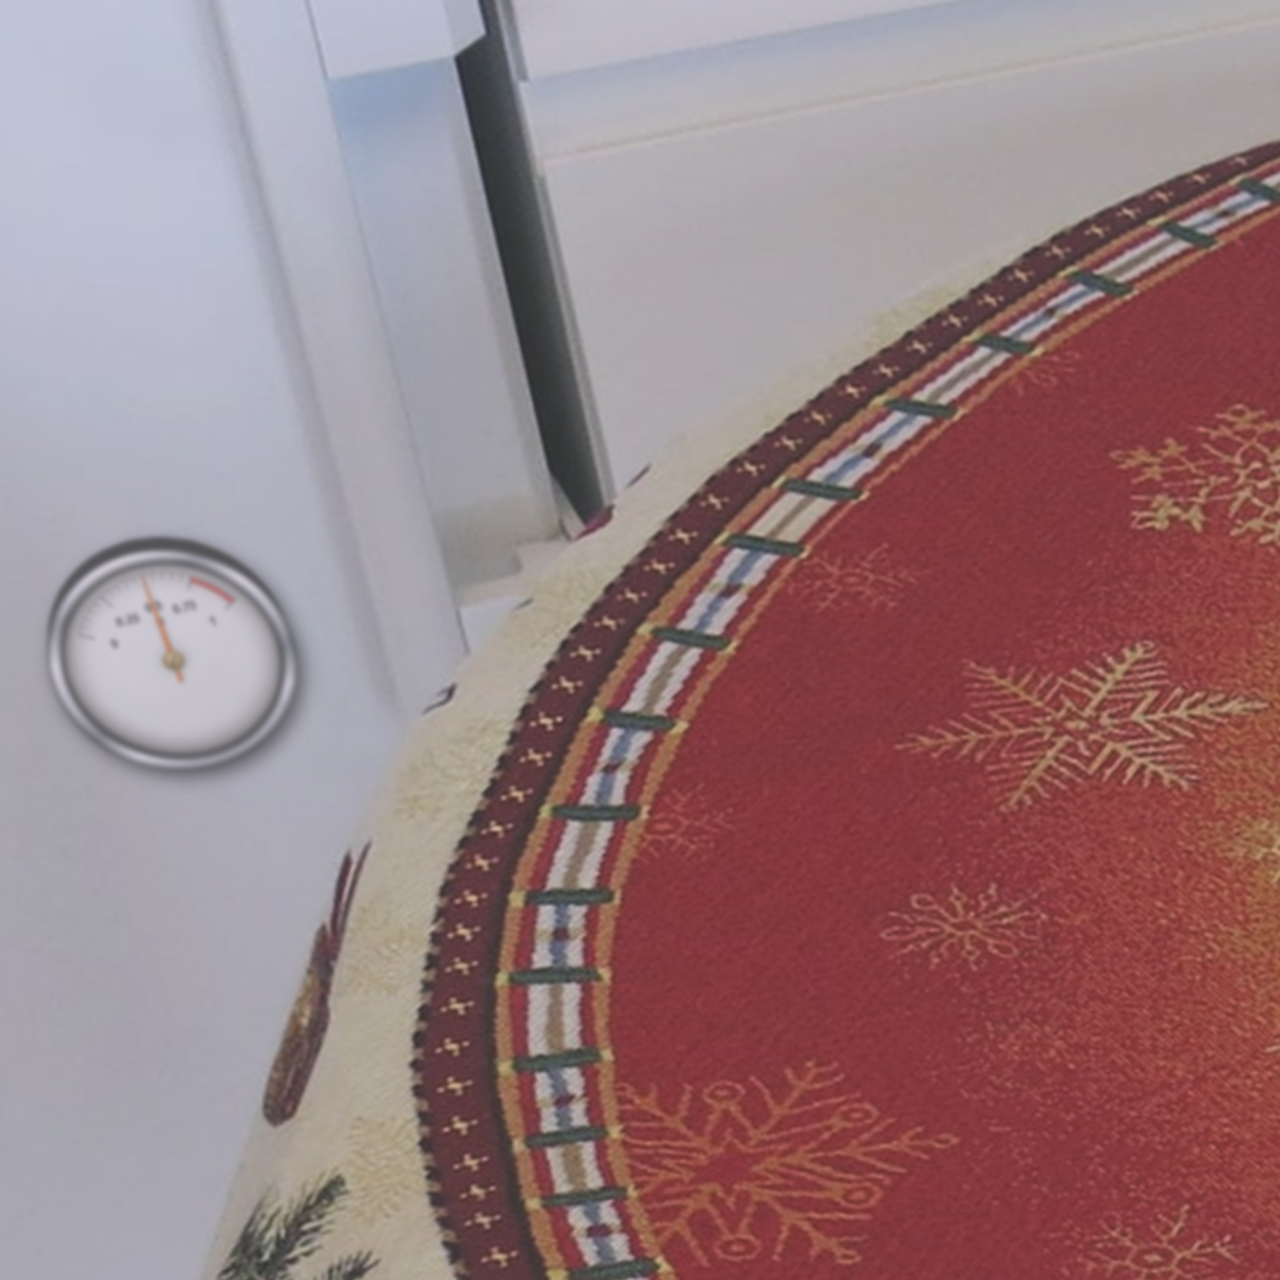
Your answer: **0.5** V
